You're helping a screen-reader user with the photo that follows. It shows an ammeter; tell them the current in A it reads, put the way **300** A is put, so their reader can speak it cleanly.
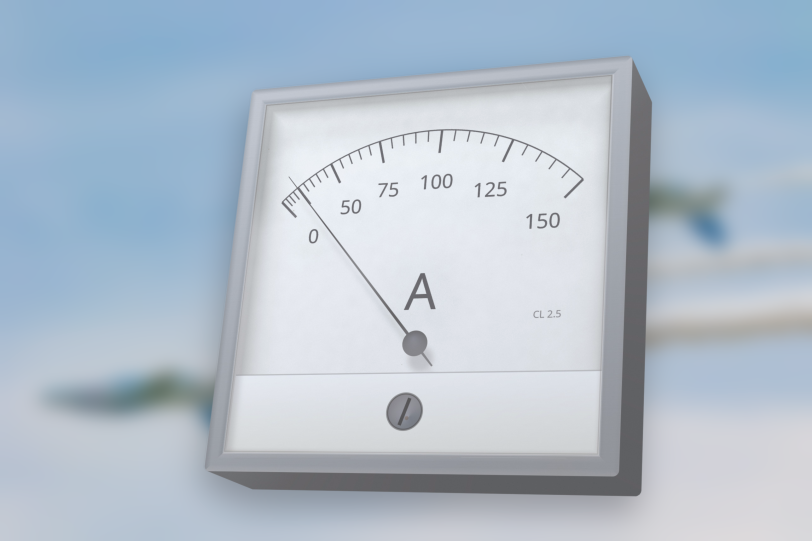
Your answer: **25** A
